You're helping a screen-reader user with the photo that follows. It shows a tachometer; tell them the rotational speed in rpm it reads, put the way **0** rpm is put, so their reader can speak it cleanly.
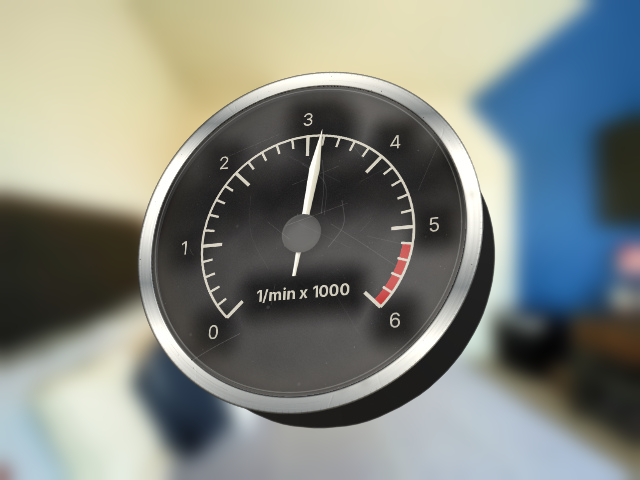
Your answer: **3200** rpm
